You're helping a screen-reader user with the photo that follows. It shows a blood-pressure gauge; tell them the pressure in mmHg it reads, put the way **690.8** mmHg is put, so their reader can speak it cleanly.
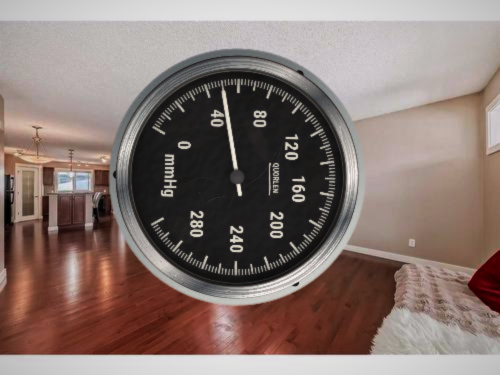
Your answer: **50** mmHg
